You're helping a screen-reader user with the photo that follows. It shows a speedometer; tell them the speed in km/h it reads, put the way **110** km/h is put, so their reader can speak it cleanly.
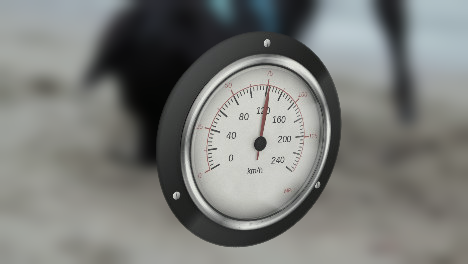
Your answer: **120** km/h
